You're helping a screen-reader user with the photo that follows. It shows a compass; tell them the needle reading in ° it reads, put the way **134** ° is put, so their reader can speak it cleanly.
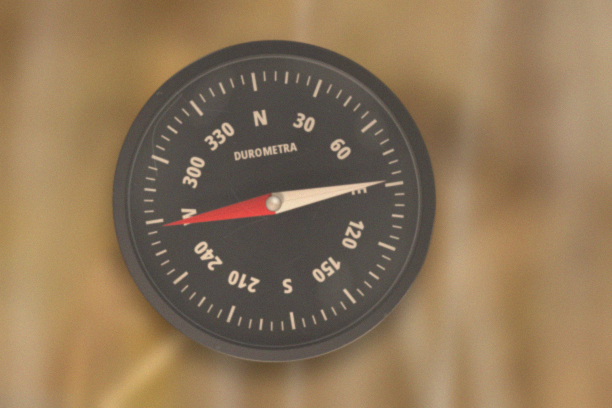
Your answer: **267.5** °
